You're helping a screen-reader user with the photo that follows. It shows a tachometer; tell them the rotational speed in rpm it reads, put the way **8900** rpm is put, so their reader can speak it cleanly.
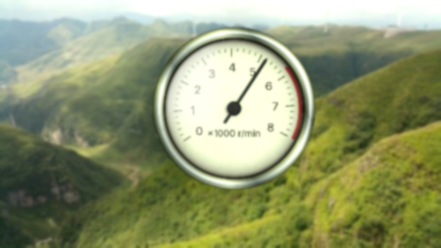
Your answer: **5200** rpm
